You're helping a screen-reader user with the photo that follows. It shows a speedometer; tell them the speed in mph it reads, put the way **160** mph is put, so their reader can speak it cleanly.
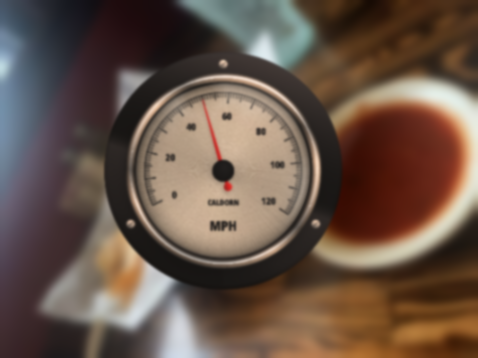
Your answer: **50** mph
